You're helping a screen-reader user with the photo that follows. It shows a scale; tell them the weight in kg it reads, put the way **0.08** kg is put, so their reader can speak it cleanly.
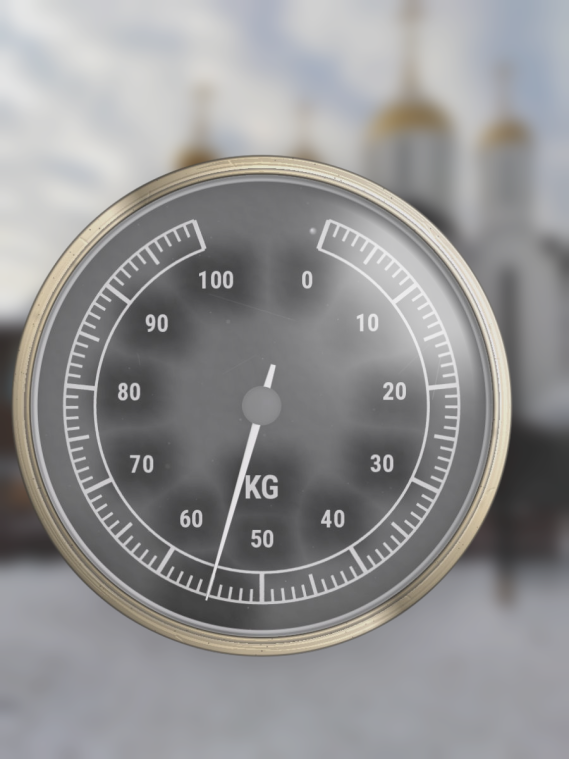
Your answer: **55** kg
